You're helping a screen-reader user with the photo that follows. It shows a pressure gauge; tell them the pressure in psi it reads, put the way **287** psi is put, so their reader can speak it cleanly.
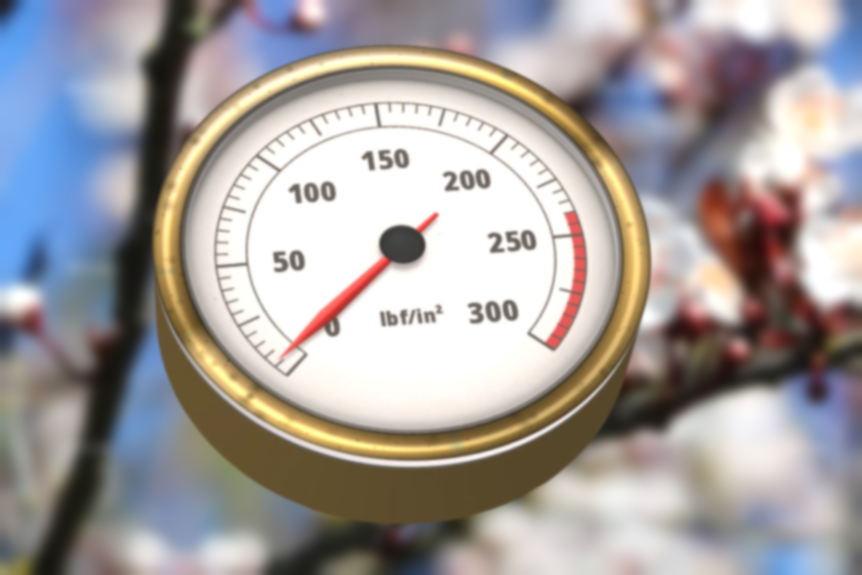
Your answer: **5** psi
